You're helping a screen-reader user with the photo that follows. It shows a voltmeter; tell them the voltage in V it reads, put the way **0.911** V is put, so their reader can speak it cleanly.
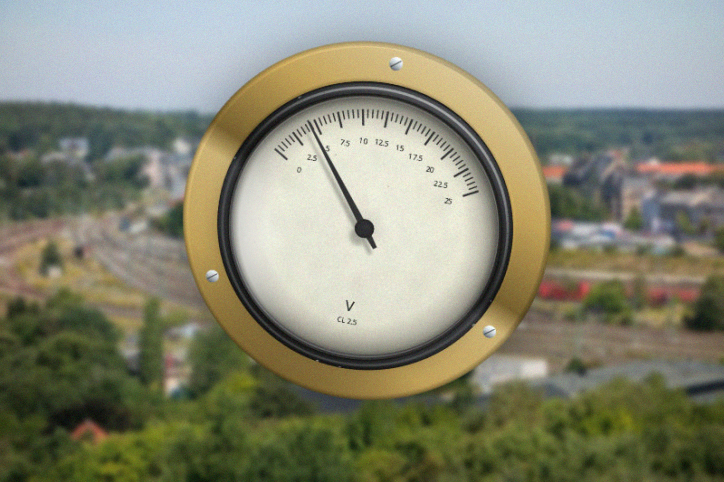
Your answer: **4.5** V
